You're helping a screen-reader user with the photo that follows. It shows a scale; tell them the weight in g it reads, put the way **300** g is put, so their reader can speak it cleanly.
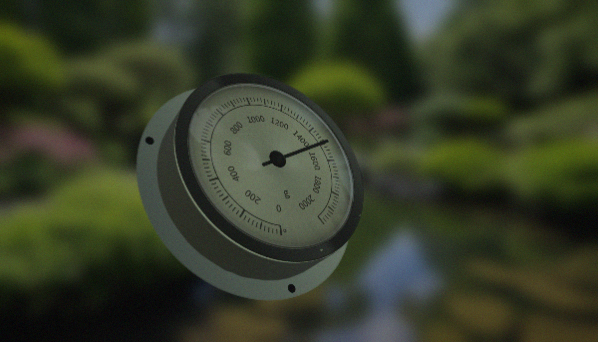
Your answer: **1500** g
